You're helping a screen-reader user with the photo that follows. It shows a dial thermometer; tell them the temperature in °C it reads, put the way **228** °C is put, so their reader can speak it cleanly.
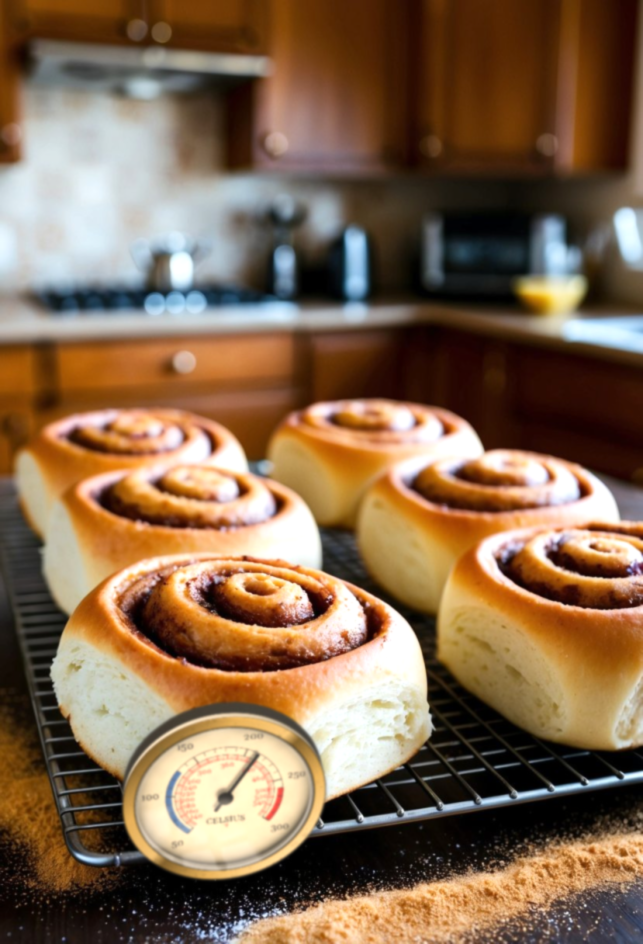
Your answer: **210** °C
